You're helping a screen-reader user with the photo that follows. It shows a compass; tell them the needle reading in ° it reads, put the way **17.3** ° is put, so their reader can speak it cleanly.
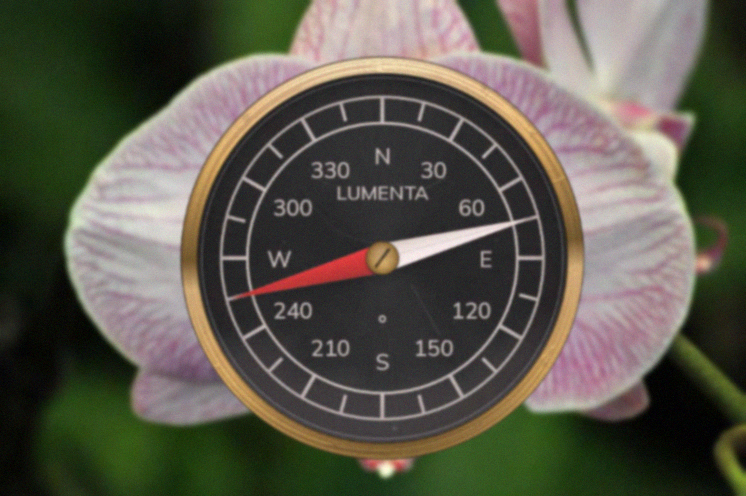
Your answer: **255** °
